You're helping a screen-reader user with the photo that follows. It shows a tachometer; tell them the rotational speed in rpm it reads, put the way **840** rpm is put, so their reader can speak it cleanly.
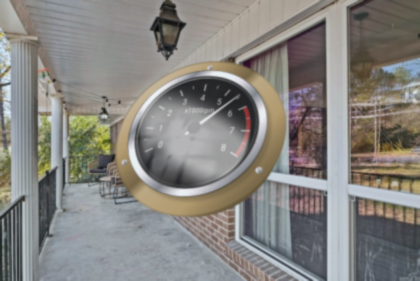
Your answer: **5500** rpm
